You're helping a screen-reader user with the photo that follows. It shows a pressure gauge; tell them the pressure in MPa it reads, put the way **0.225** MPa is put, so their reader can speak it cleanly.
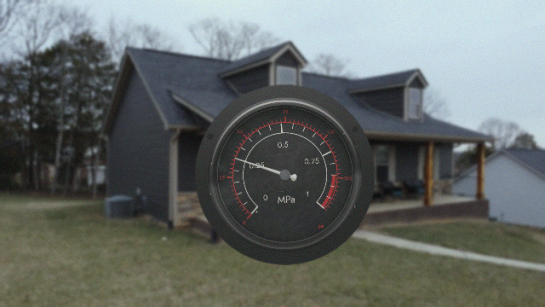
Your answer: **0.25** MPa
